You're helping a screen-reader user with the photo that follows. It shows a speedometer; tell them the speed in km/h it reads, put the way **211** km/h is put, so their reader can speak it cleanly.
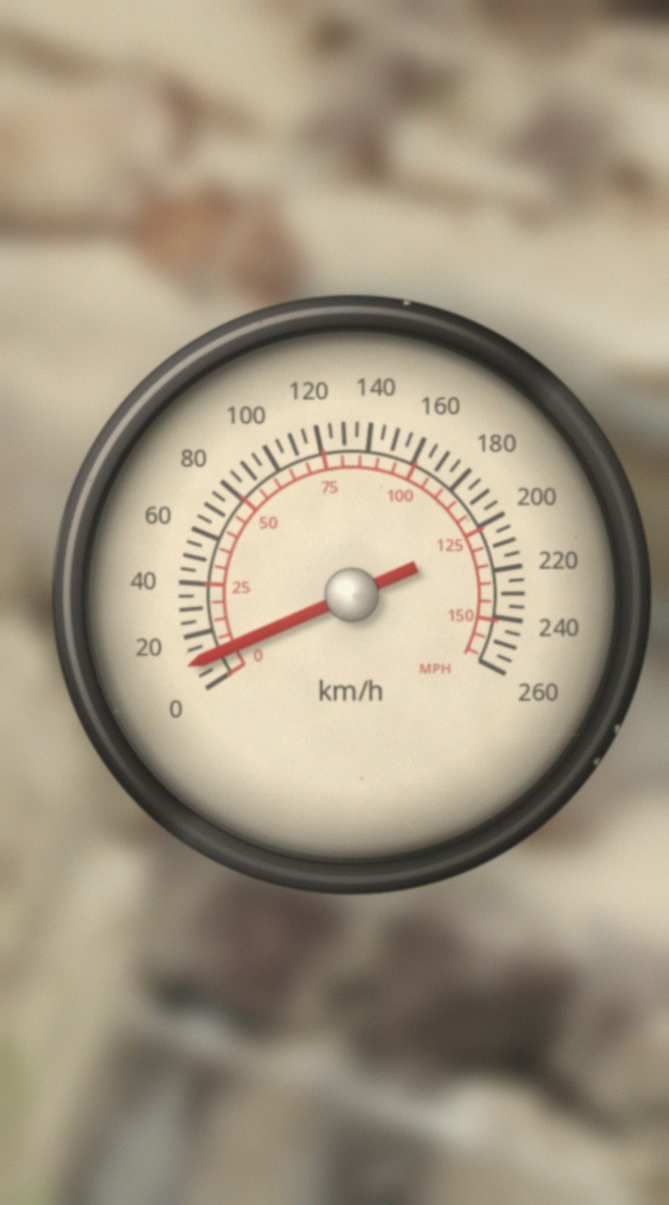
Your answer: **10** km/h
